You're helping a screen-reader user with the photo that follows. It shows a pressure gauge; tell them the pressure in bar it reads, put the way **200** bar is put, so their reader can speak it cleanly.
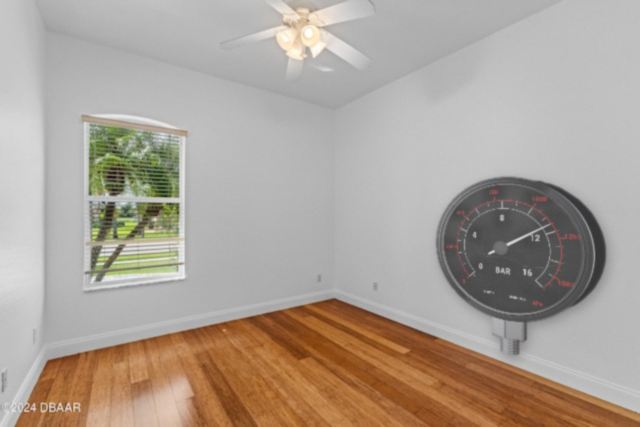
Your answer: **11.5** bar
